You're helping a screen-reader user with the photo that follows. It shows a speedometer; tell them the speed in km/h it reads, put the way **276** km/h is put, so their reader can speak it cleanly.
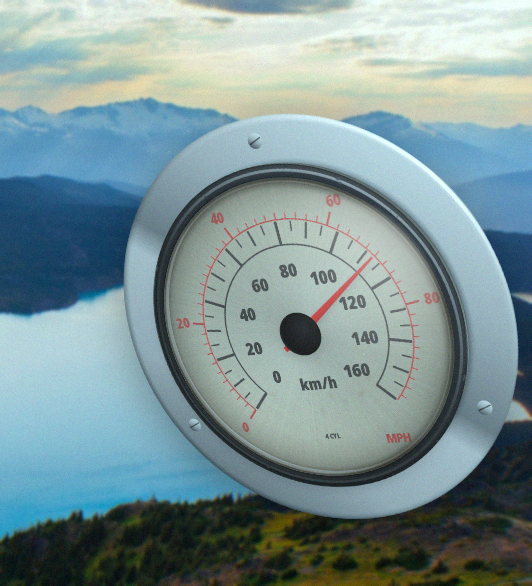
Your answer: **112.5** km/h
